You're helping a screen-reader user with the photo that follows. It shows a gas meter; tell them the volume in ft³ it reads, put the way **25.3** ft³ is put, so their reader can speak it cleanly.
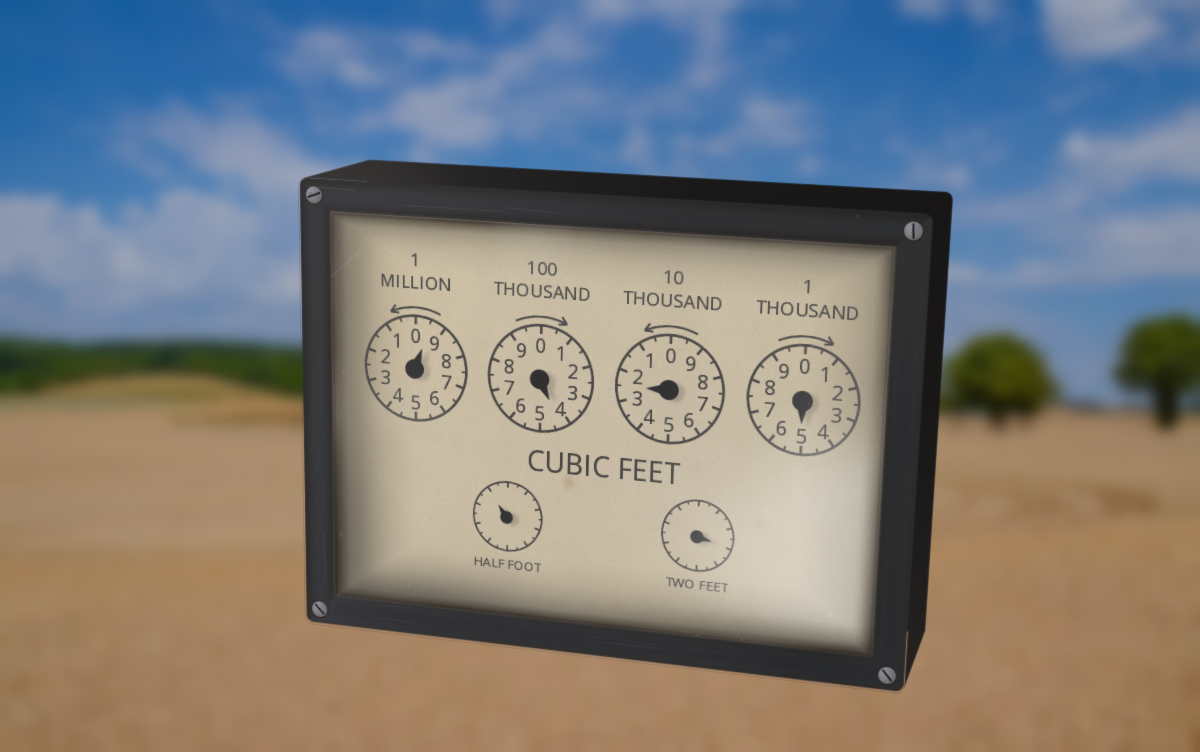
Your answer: **942500** ft³
